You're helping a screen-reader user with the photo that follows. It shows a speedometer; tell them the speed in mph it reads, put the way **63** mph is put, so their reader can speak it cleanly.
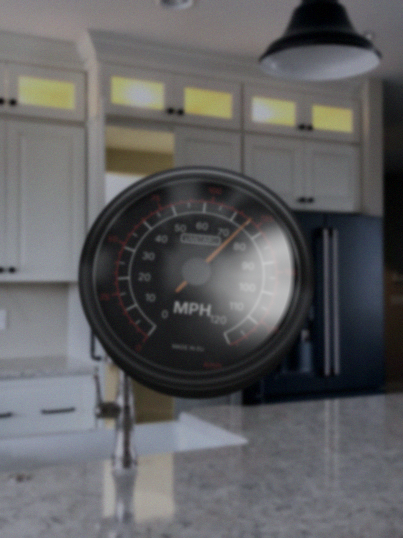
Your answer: **75** mph
